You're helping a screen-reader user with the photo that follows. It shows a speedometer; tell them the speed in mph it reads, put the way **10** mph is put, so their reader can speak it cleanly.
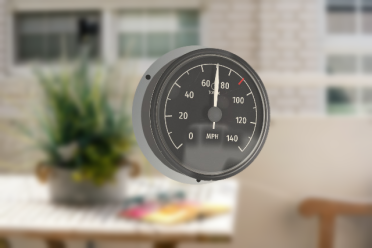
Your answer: **70** mph
